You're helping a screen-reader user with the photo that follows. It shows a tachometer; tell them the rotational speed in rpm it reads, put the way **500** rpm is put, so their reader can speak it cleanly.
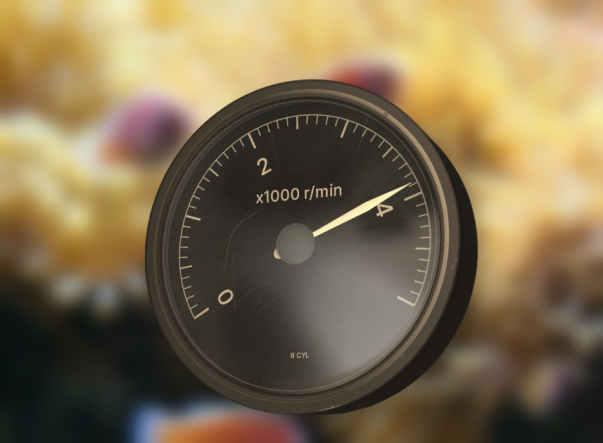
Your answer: **3900** rpm
